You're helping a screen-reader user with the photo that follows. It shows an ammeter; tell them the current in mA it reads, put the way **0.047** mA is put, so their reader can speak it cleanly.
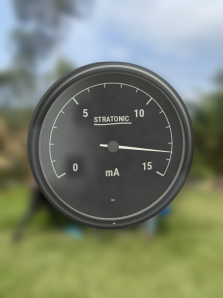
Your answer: **13.5** mA
